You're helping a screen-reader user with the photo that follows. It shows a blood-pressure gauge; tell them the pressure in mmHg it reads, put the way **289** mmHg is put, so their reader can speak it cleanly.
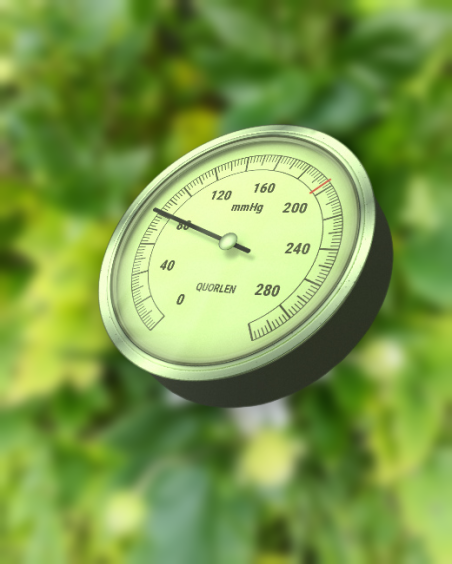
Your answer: **80** mmHg
